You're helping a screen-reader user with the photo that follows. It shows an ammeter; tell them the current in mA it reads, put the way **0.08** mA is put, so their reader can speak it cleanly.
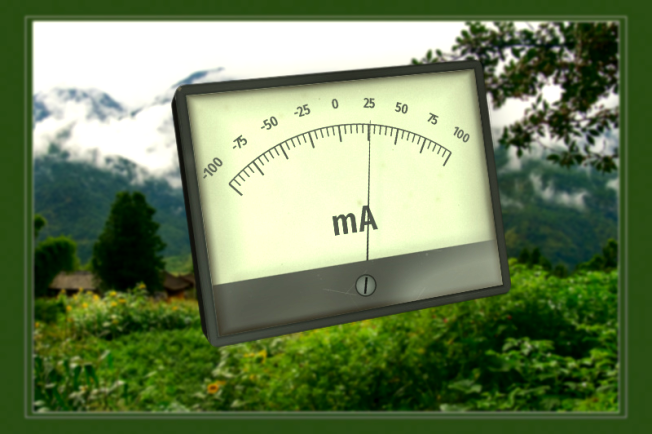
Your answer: **25** mA
